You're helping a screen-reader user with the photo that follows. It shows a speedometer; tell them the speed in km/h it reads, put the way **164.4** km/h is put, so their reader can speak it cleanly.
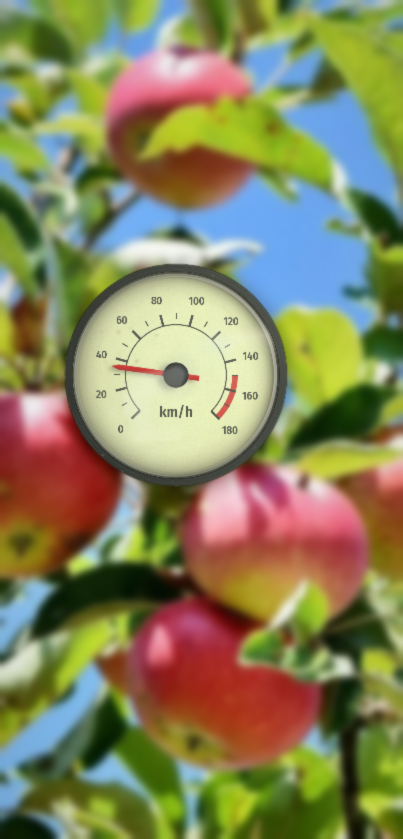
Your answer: **35** km/h
